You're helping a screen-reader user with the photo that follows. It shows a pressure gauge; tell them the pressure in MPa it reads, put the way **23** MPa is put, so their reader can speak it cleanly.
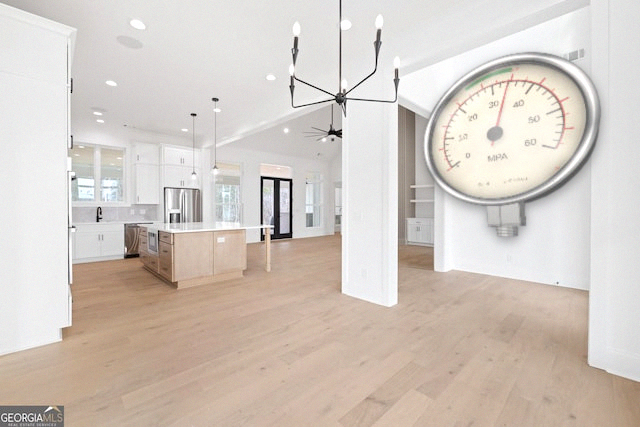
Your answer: **34** MPa
